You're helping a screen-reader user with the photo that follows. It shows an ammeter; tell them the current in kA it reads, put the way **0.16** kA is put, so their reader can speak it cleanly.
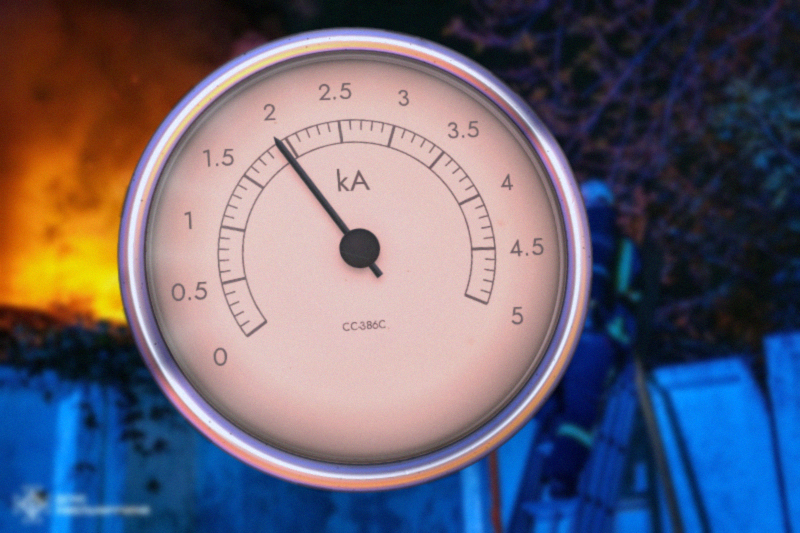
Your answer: **1.9** kA
